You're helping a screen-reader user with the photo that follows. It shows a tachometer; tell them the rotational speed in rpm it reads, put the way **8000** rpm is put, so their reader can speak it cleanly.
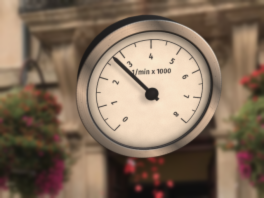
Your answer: **2750** rpm
